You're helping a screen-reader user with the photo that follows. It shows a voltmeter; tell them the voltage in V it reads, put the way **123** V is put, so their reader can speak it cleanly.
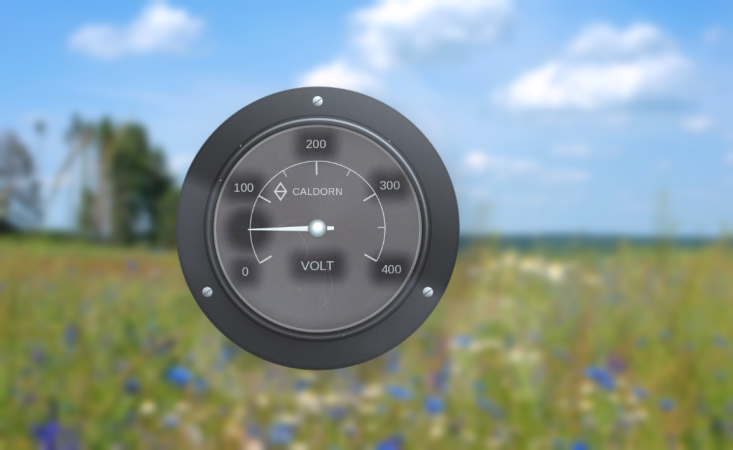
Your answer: **50** V
